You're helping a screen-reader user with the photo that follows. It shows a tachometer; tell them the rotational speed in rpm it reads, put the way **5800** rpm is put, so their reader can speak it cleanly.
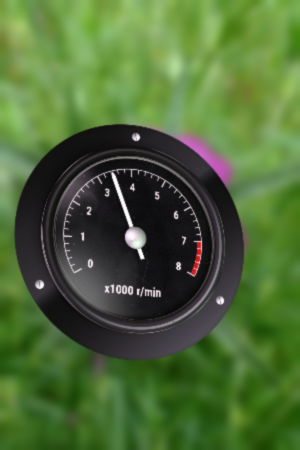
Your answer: **3400** rpm
